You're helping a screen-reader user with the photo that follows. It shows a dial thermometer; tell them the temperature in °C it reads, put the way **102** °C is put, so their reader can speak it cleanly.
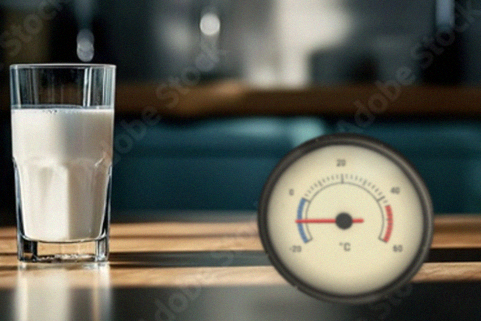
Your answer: **-10** °C
